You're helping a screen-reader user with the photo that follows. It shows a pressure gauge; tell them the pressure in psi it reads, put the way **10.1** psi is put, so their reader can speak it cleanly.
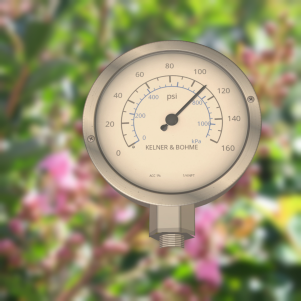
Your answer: **110** psi
